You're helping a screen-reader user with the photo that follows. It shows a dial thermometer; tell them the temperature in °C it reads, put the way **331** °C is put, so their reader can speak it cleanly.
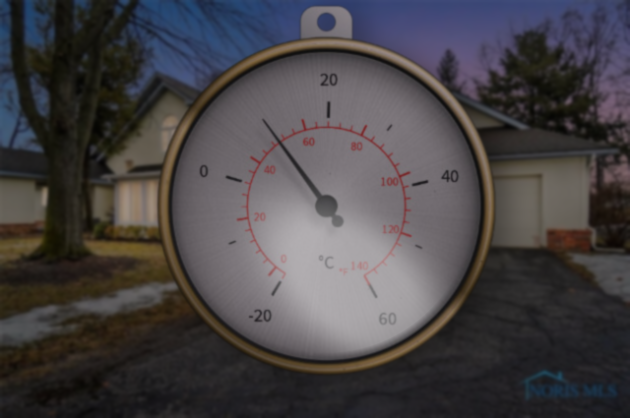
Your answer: **10** °C
